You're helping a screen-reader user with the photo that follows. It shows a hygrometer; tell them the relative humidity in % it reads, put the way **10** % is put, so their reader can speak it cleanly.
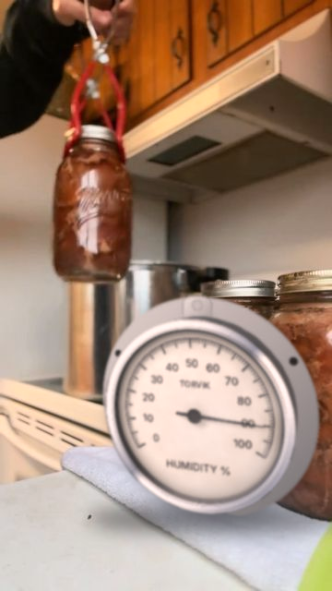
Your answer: **90** %
